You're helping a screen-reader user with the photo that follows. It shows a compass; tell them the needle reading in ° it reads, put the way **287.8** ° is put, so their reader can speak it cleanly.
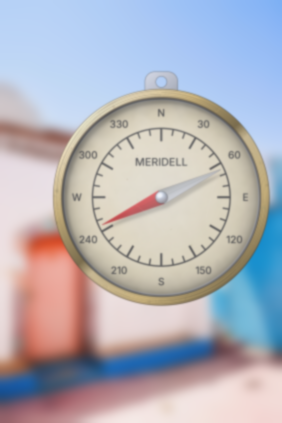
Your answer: **245** °
